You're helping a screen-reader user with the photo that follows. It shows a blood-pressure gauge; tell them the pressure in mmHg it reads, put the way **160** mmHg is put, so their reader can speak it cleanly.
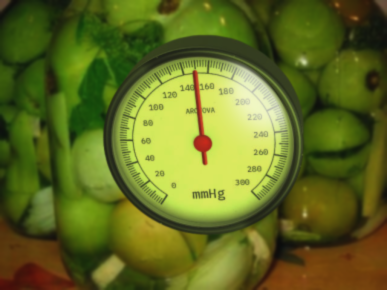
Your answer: **150** mmHg
